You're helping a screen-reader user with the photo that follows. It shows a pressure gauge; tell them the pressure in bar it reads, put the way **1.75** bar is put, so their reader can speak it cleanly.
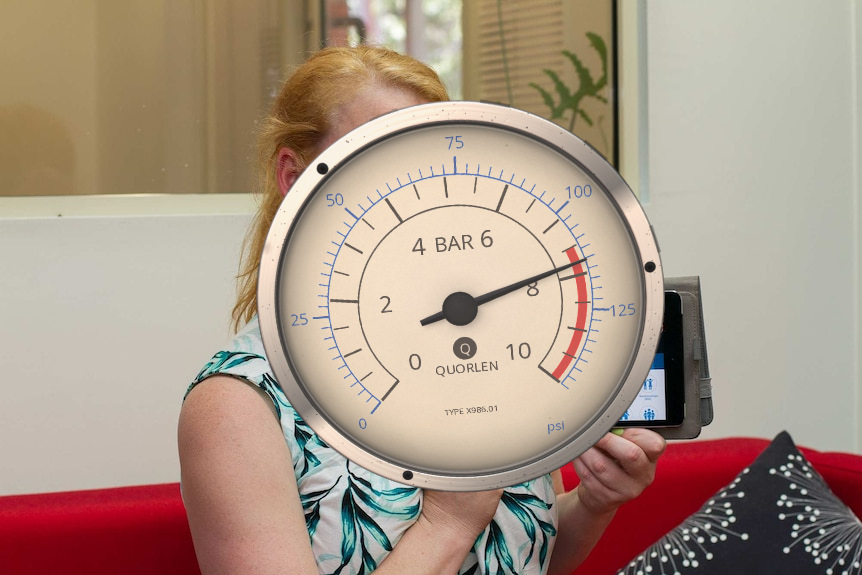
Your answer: **7.75** bar
